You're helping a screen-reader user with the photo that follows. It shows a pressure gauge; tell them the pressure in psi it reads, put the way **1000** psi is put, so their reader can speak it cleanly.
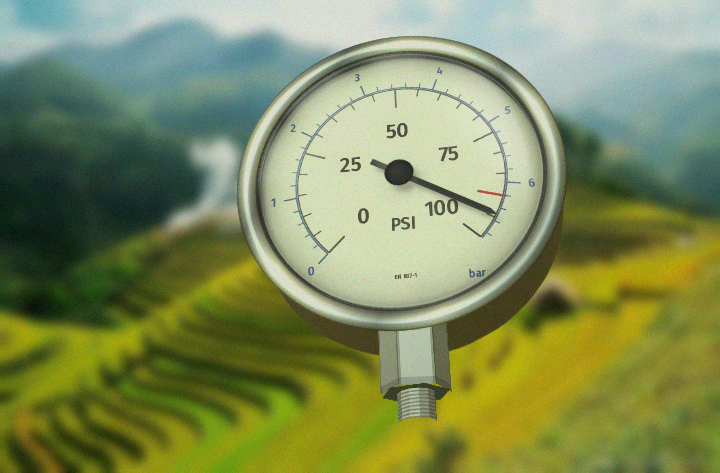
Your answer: **95** psi
